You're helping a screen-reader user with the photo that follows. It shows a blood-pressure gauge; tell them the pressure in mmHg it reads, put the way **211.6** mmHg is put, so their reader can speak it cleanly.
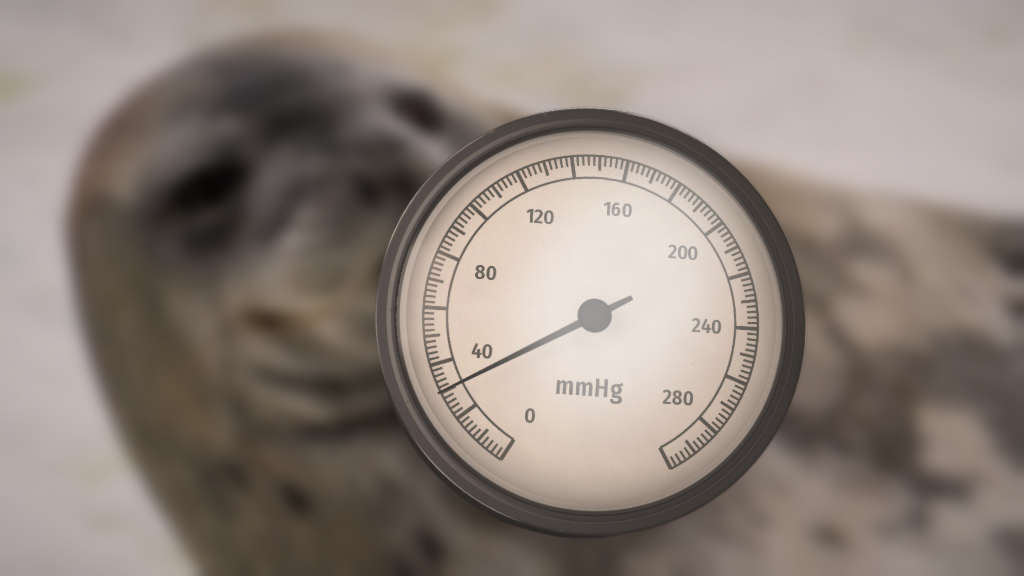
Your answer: **30** mmHg
